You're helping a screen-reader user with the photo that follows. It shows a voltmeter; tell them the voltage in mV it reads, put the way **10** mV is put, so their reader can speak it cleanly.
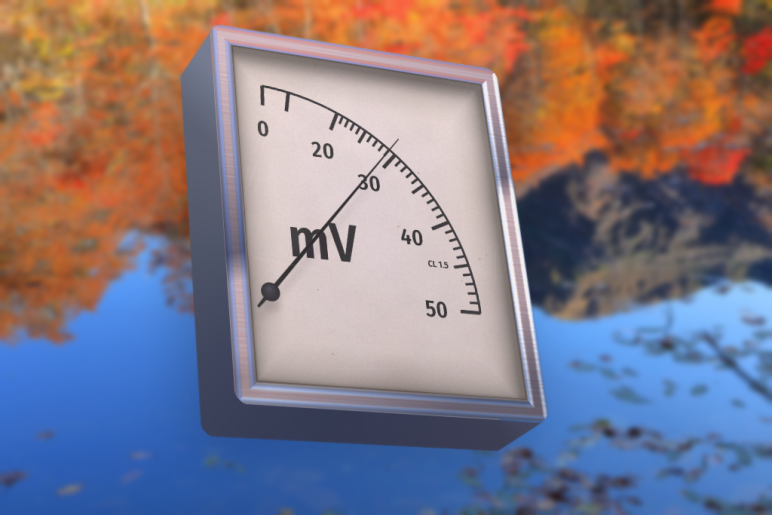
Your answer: **29** mV
